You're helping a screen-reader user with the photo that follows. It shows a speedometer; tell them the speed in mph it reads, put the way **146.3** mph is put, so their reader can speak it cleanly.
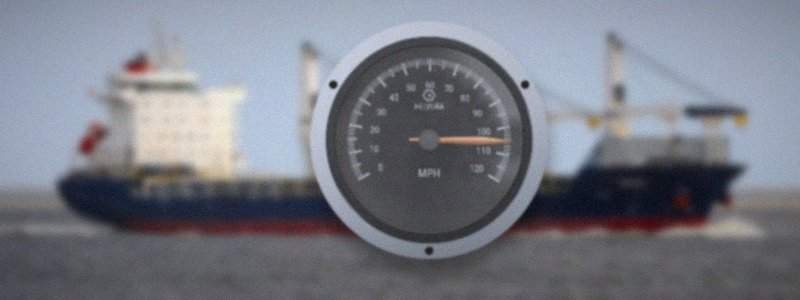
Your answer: **105** mph
